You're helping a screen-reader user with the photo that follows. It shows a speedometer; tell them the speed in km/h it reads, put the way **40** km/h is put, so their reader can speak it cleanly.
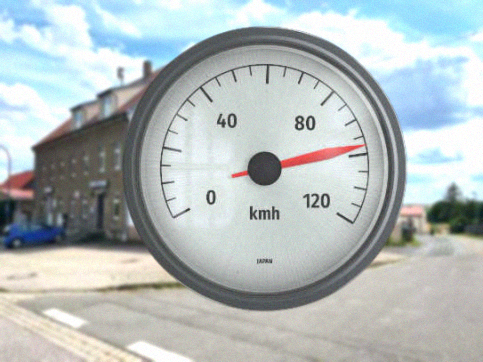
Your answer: **97.5** km/h
